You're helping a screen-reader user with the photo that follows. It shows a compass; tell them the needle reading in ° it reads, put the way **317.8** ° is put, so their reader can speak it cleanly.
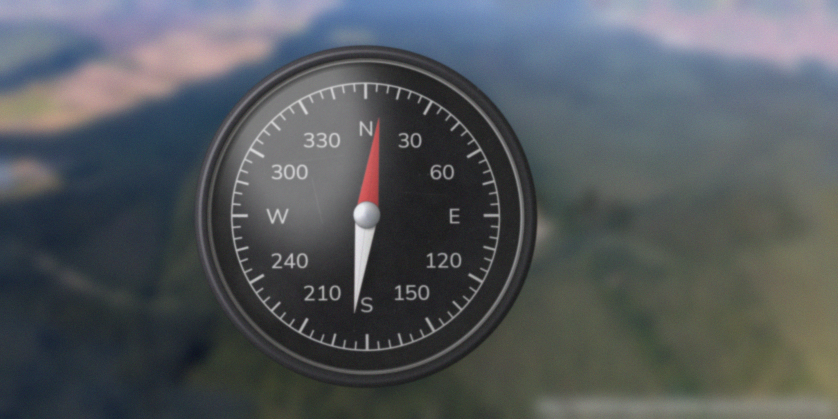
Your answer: **7.5** °
